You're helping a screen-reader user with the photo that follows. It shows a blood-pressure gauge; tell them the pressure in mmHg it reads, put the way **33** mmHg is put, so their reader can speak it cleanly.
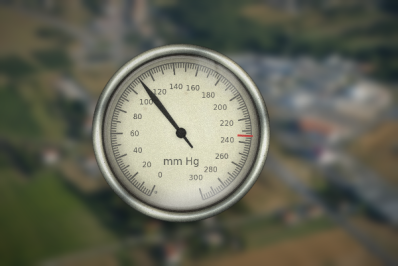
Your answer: **110** mmHg
